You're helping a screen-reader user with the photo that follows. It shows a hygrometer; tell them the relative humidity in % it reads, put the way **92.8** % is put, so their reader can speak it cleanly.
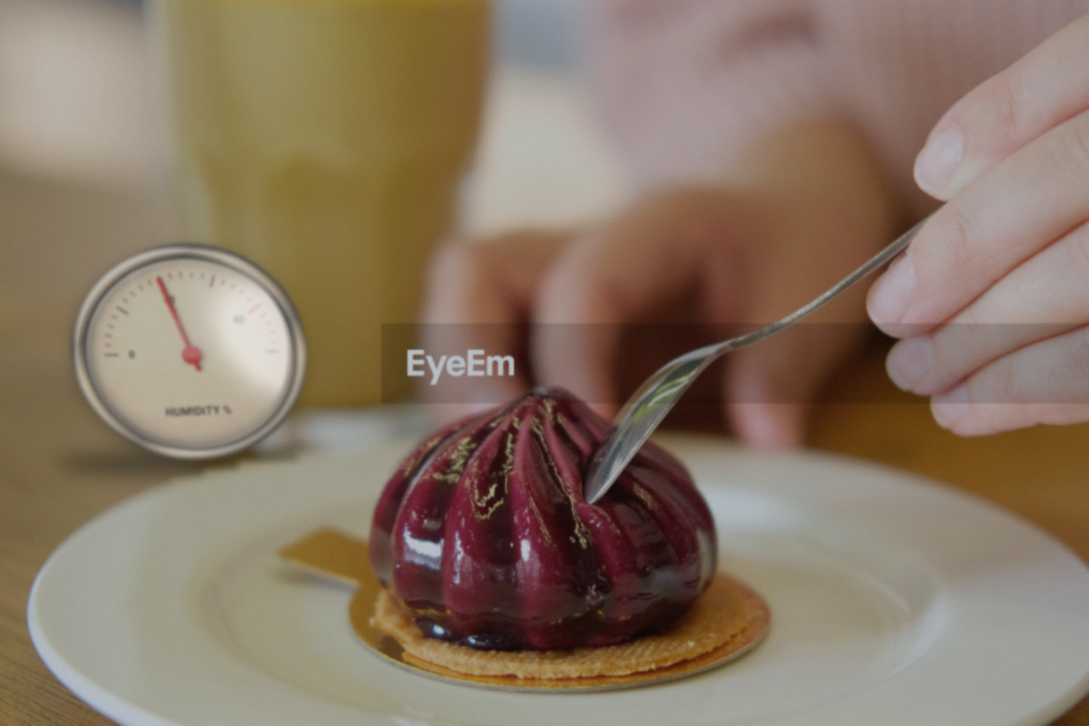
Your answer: **40** %
